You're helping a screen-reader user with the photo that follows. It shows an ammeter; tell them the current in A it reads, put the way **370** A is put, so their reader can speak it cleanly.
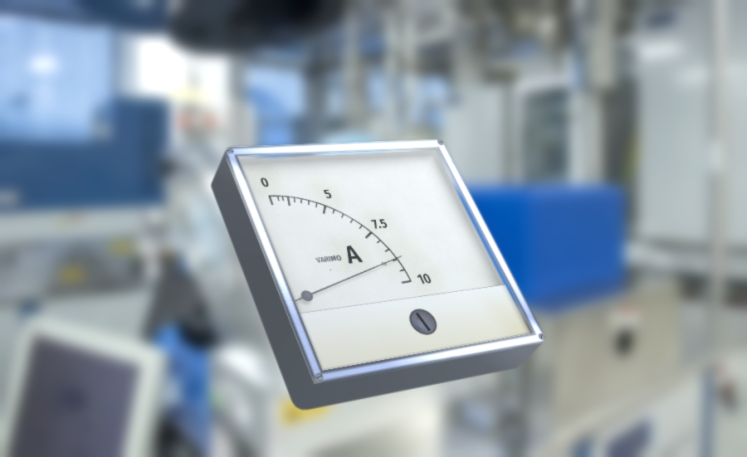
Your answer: **9** A
